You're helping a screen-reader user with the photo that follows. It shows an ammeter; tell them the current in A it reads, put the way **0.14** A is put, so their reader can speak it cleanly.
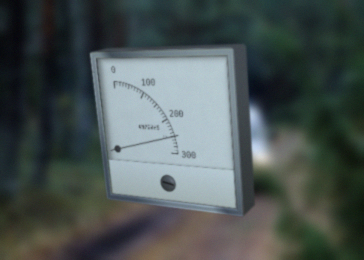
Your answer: **250** A
